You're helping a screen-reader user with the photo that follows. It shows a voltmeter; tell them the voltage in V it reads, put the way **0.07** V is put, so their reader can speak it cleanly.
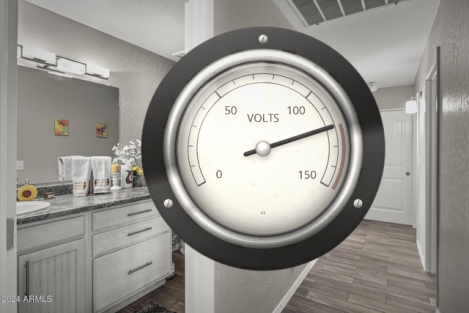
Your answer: **120** V
